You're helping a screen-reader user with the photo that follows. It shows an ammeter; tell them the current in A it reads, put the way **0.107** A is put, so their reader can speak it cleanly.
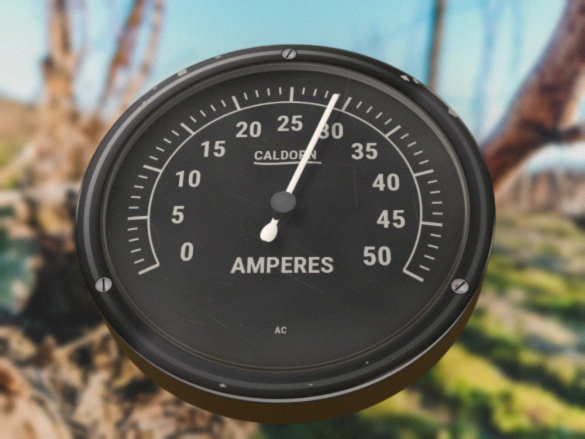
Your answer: **29** A
